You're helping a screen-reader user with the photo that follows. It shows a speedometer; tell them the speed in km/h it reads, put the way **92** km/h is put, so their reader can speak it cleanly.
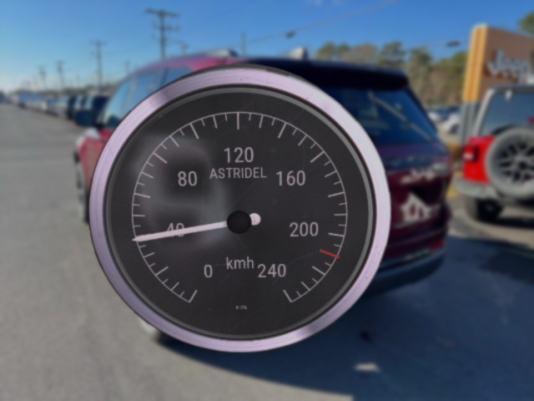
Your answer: **40** km/h
